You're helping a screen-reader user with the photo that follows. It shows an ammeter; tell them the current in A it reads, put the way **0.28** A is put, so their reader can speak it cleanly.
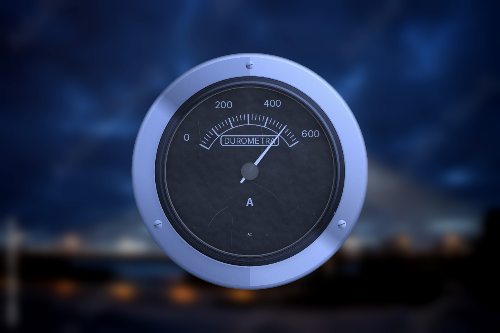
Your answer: **500** A
